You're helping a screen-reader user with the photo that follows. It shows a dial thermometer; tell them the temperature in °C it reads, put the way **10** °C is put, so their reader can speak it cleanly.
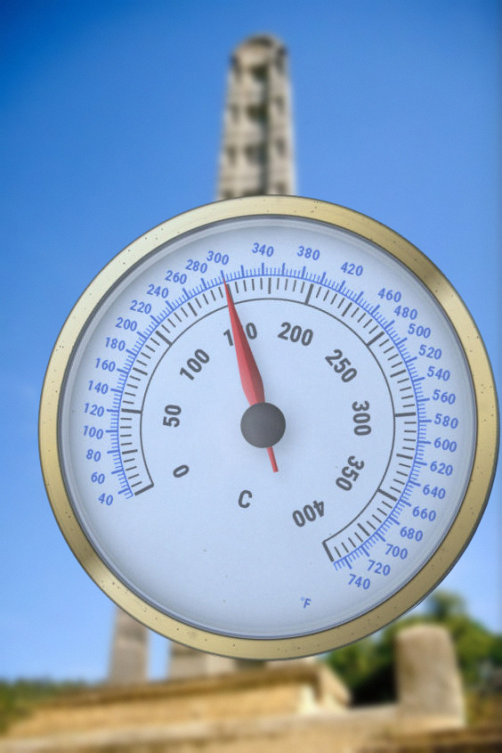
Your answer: **150** °C
